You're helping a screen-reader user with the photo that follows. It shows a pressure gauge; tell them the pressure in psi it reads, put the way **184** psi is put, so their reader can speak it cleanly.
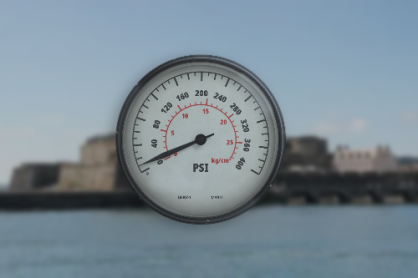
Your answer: **10** psi
